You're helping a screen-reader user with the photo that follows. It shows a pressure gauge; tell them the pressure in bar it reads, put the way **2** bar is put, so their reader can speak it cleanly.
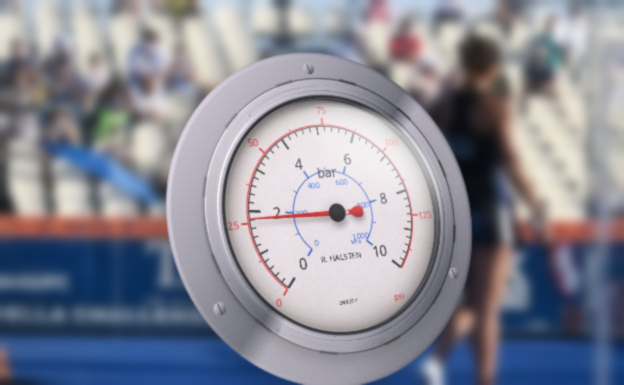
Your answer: **1.8** bar
